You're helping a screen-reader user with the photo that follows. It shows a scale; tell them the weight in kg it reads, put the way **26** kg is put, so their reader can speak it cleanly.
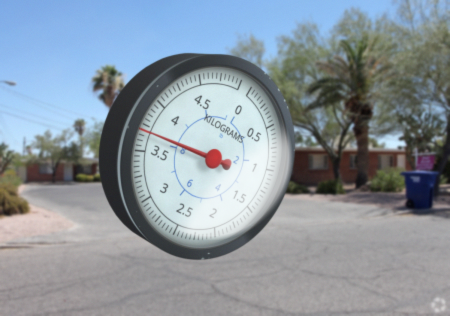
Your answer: **3.7** kg
